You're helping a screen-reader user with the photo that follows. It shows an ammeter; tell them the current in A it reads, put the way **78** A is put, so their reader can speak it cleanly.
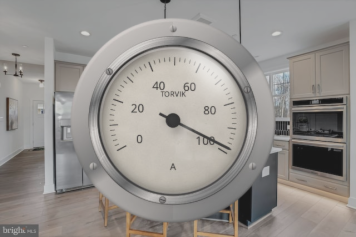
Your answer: **98** A
